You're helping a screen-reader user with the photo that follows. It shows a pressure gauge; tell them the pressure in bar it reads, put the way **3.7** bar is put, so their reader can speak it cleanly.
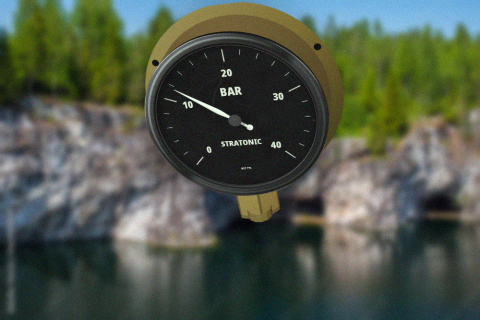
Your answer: **12** bar
